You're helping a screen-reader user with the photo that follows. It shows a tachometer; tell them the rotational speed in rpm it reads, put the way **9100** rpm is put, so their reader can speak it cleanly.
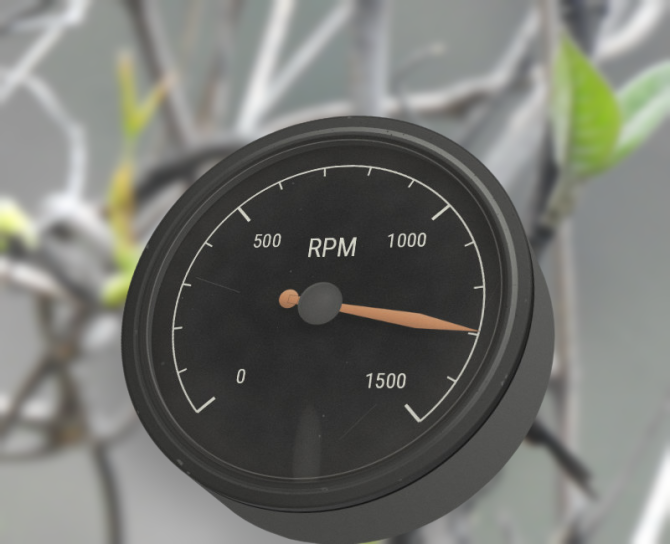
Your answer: **1300** rpm
